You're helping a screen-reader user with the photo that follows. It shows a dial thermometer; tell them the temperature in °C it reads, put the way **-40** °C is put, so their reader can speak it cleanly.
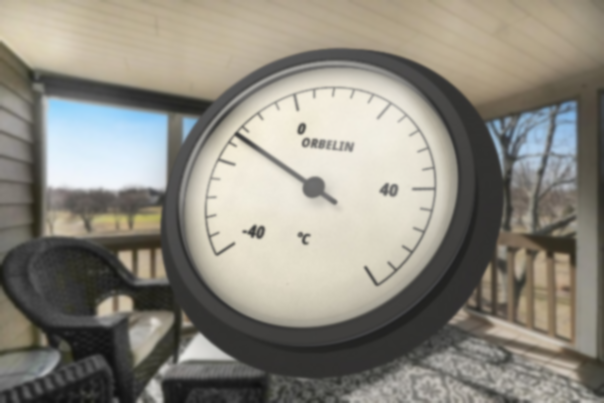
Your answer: **-14** °C
